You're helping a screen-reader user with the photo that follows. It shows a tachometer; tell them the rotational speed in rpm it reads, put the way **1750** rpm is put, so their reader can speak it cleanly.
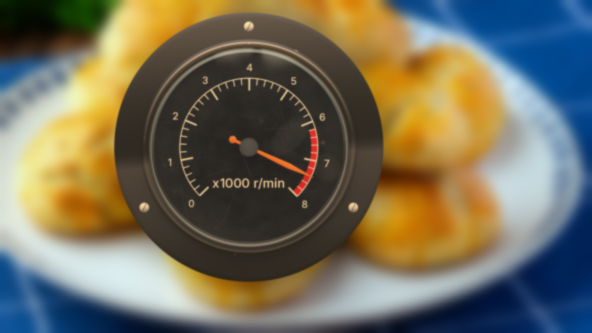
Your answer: **7400** rpm
